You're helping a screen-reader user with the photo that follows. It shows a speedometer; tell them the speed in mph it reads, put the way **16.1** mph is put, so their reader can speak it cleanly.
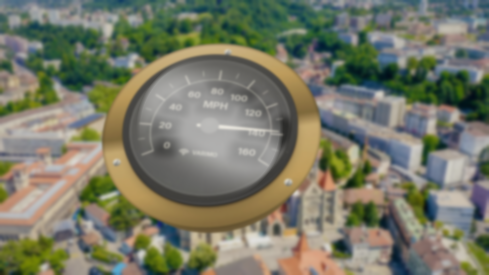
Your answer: **140** mph
